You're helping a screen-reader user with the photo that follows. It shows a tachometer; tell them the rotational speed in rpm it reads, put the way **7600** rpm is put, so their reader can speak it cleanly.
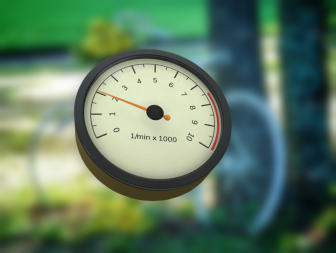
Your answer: **2000** rpm
